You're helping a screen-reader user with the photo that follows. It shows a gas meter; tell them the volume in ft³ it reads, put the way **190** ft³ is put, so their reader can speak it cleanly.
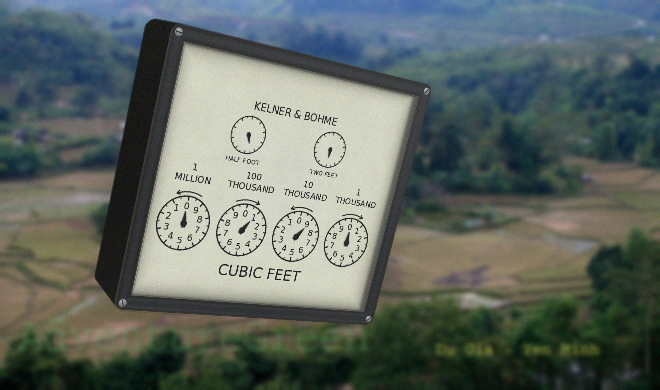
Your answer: **9000** ft³
